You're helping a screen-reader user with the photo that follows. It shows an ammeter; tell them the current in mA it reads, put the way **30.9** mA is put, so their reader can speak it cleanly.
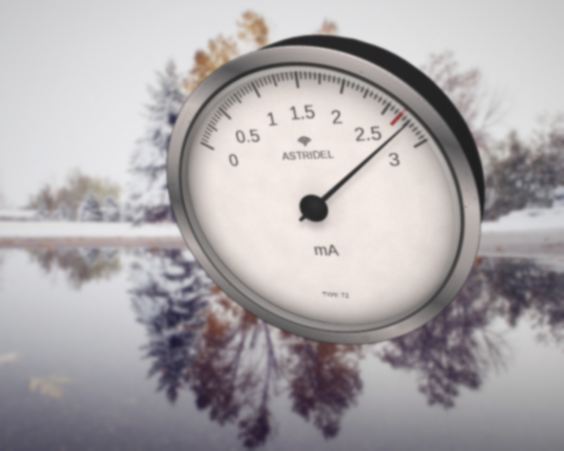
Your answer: **2.75** mA
